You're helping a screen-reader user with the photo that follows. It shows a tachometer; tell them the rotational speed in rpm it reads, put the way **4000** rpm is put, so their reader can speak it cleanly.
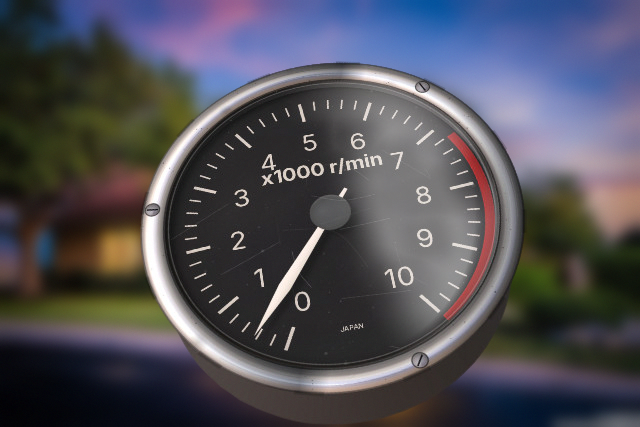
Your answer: **400** rpm
